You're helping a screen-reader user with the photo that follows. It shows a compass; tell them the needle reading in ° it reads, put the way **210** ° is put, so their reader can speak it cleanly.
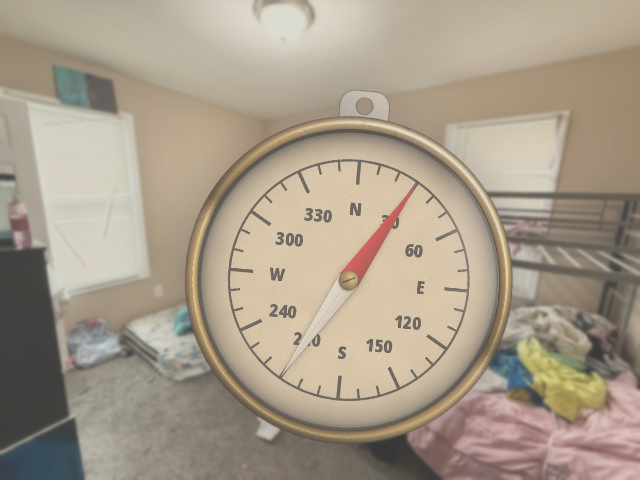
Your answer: **30** °
